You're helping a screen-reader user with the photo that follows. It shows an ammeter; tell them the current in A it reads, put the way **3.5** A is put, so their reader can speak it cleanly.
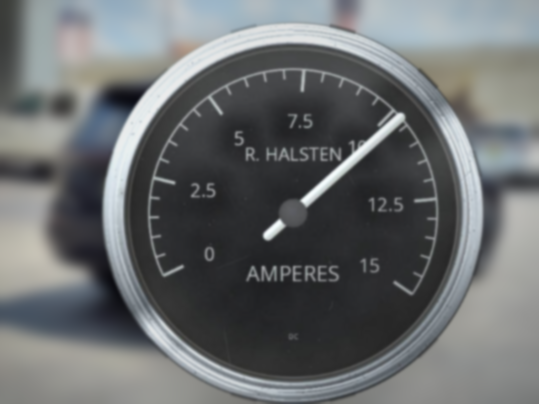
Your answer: **10.25** A
